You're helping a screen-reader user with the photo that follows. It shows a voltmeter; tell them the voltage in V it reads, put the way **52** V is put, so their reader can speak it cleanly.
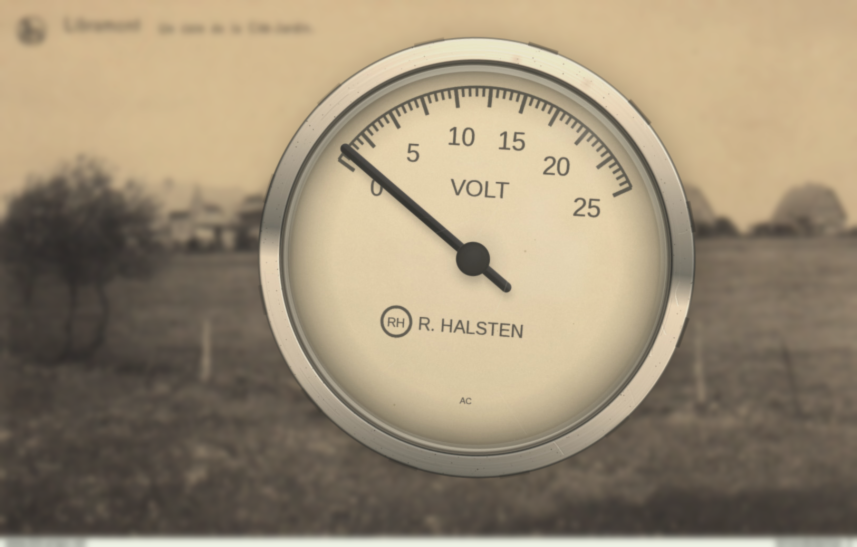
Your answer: **1** V
